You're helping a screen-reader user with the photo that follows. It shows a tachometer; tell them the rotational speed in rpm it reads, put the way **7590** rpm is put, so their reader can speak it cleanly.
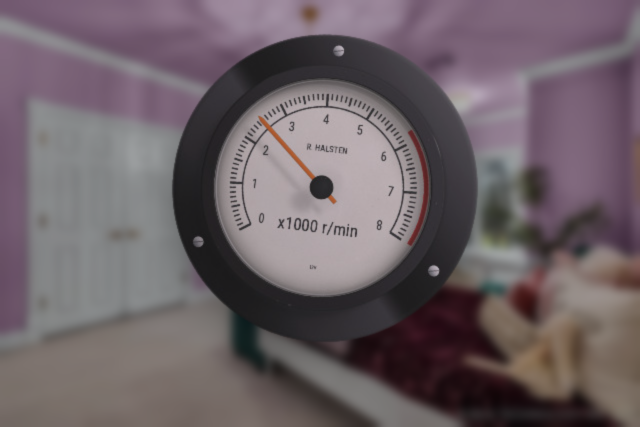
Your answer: **2500** rpm
